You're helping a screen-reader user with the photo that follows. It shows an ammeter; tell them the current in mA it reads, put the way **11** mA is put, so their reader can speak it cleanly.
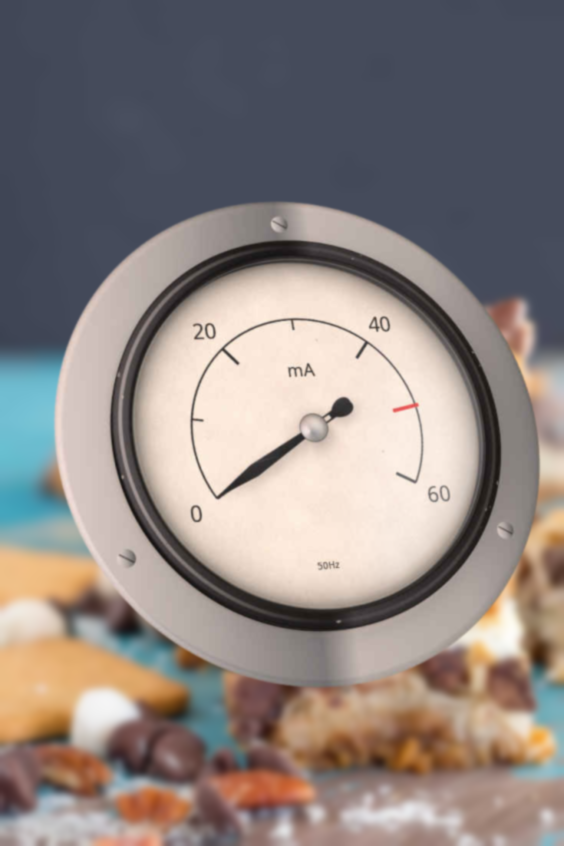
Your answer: **0** mA
